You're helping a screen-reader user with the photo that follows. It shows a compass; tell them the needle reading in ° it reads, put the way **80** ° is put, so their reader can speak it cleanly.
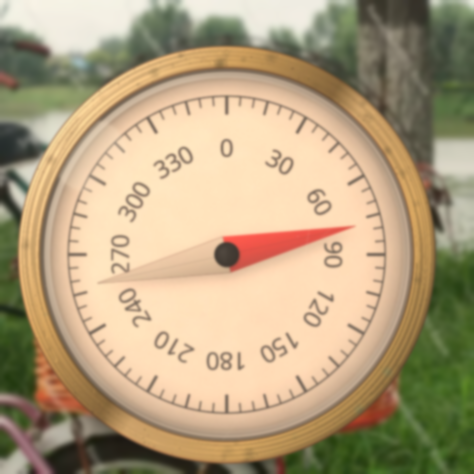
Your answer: **77.5** °
